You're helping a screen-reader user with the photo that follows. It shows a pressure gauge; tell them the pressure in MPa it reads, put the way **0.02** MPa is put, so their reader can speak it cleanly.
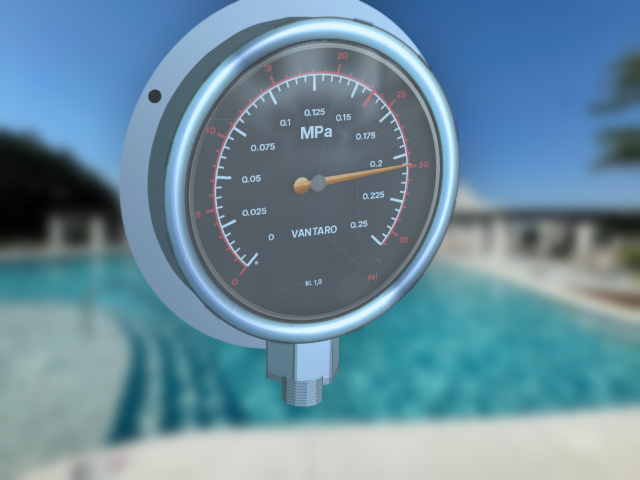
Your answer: **0.205** MPa
